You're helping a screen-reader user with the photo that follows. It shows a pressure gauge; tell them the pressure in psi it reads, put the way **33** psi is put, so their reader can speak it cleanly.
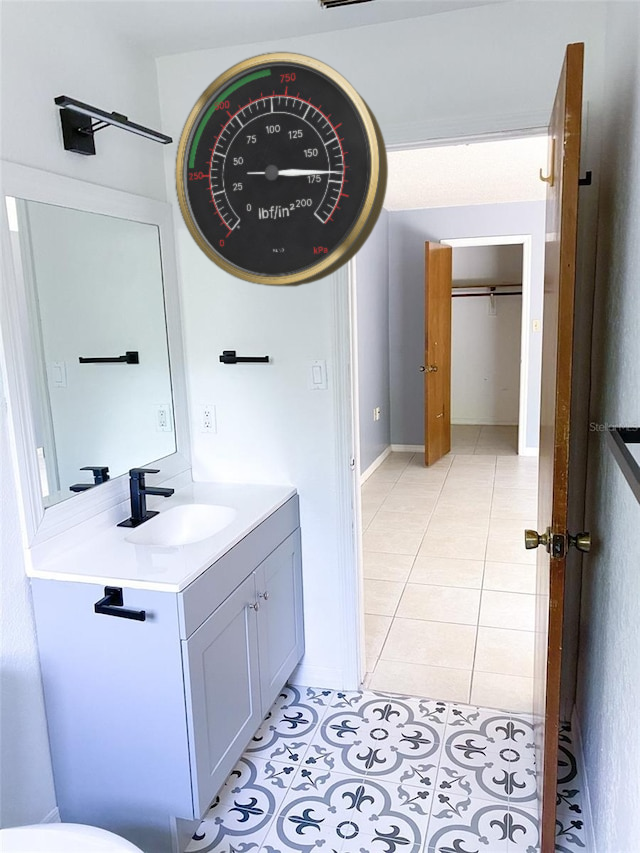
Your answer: **170** psi
